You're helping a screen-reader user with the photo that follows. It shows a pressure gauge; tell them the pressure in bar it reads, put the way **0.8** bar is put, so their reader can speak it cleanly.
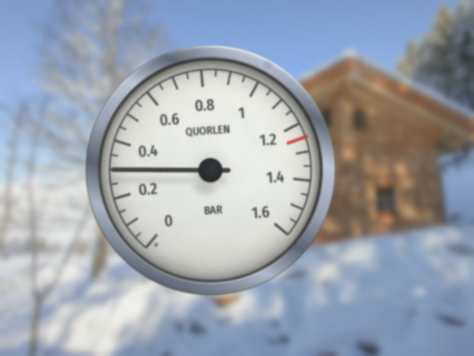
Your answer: **0.3** bar
